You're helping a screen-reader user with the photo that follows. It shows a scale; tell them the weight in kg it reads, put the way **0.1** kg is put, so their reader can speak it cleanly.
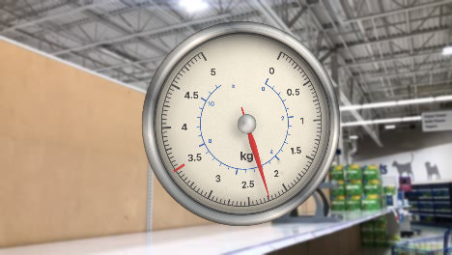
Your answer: **2.25** kg
